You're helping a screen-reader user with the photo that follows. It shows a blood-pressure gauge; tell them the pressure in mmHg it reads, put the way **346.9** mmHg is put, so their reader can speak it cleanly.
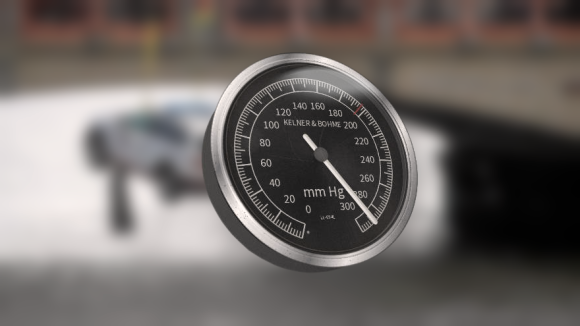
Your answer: **290** mmHg
